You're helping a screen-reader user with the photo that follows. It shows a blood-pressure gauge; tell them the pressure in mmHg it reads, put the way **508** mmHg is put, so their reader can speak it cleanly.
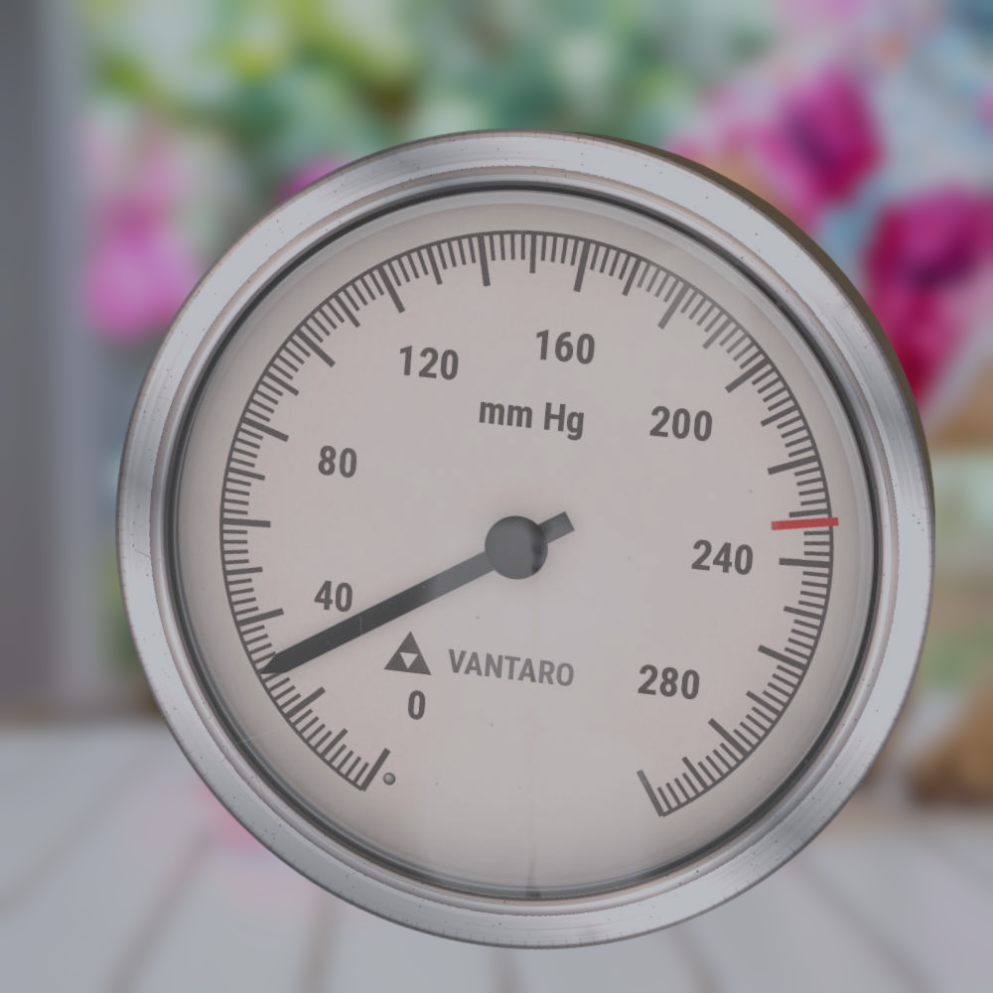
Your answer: **30** mmHg
